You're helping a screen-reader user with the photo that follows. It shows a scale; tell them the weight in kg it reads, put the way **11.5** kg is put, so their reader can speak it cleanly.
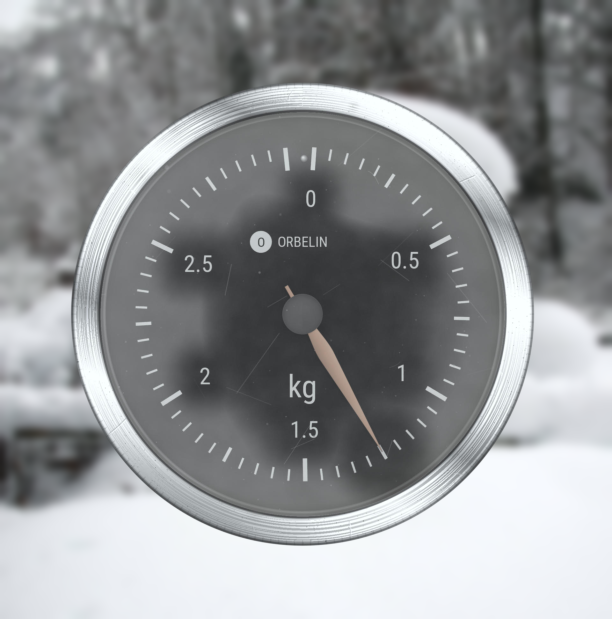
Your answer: **1.25** kg
